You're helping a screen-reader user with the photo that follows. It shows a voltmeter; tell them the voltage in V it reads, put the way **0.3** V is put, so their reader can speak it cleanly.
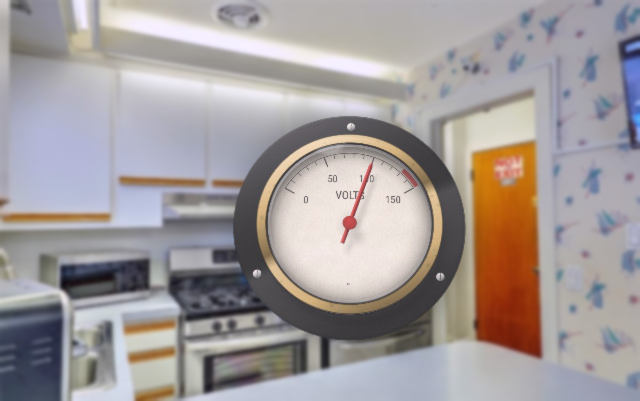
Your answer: **100** V
